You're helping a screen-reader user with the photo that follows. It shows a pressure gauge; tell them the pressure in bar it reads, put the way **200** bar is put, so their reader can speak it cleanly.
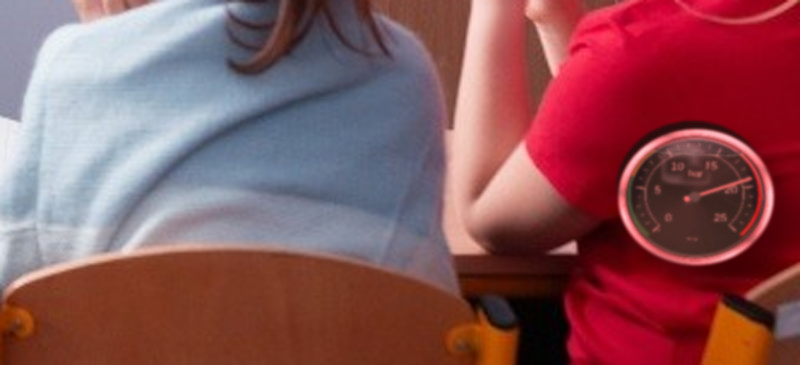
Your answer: **19** bar
